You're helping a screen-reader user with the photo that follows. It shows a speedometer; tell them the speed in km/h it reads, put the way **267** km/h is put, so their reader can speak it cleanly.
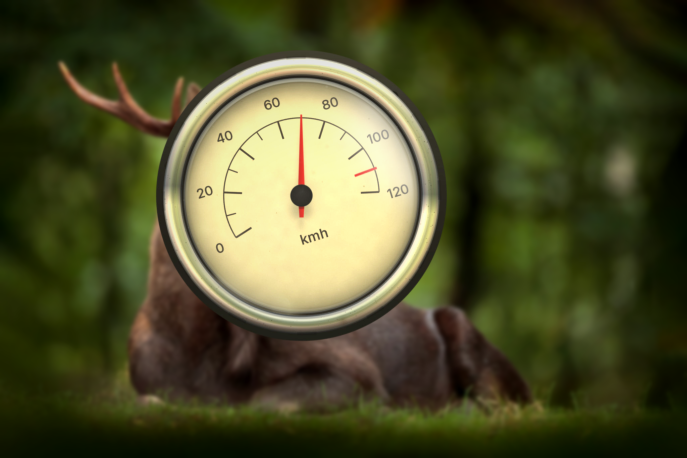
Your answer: **70** km/h
